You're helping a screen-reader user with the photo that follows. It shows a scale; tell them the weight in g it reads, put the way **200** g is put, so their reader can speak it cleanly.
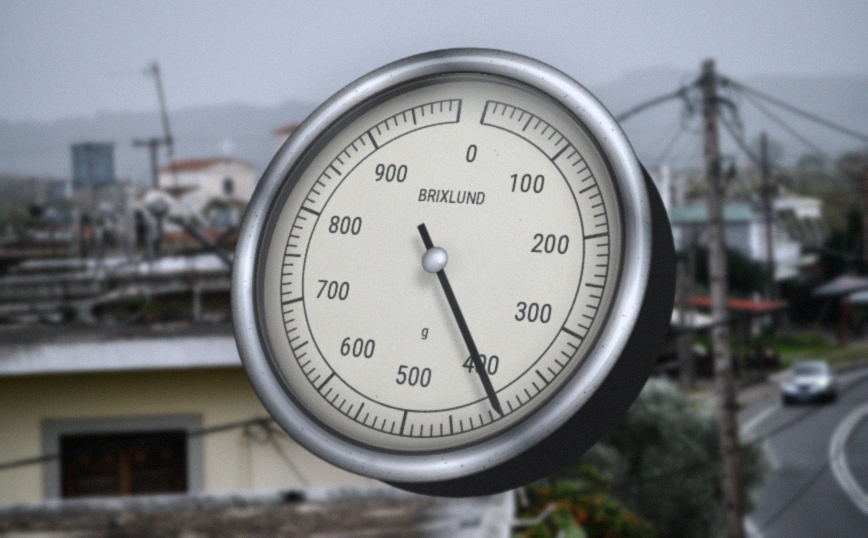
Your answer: **400** g
